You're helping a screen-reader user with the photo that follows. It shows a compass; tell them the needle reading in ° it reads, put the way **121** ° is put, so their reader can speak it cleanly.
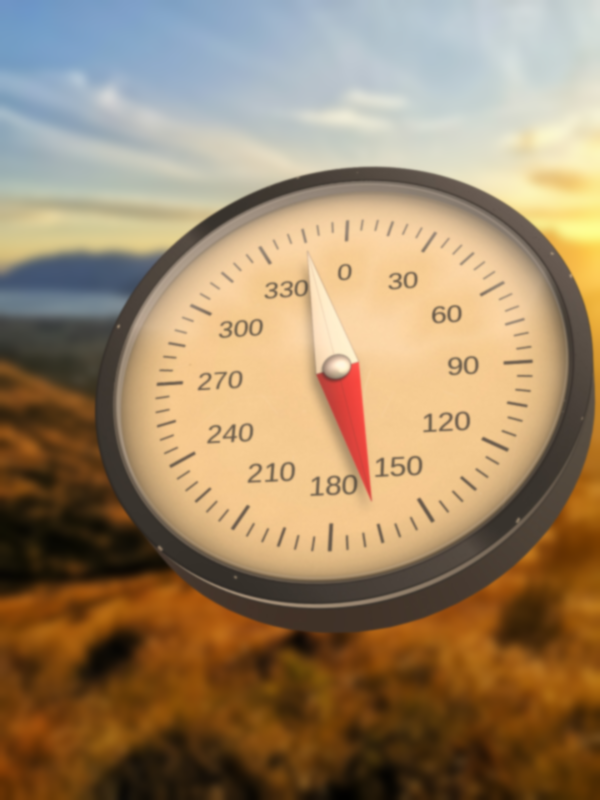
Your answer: **165** °
